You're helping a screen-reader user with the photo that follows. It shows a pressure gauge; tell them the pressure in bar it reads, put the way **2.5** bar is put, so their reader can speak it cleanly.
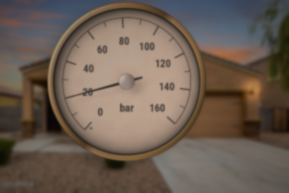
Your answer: **20** bar
